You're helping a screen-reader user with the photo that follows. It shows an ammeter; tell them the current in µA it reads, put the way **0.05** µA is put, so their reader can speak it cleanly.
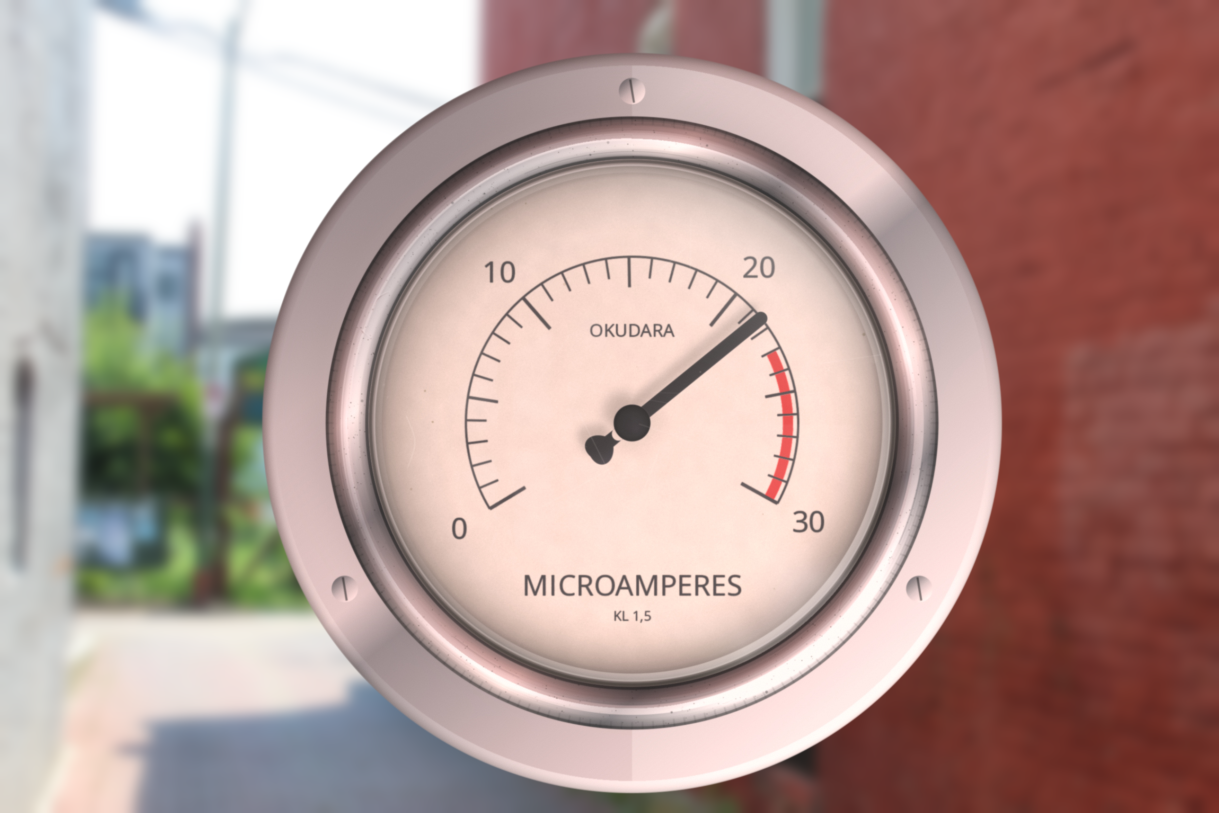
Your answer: **21.5** µA
